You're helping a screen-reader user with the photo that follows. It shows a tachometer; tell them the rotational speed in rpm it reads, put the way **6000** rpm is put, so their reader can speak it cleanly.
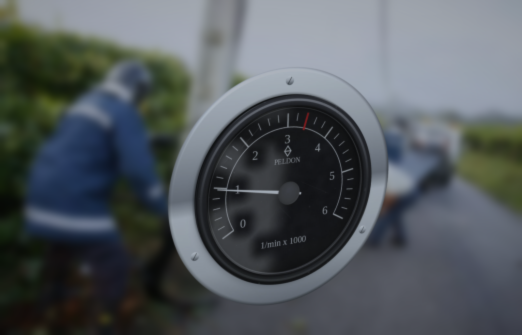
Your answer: **1000** rpm
